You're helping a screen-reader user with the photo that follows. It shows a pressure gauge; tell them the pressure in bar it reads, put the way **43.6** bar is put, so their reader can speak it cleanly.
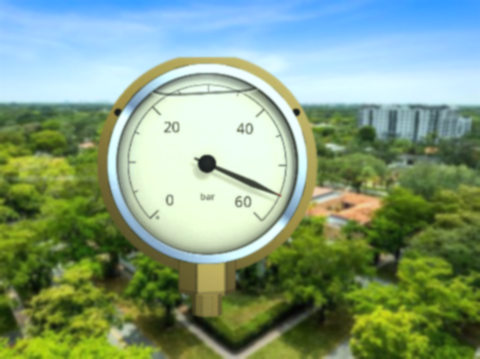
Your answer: **55** bar
